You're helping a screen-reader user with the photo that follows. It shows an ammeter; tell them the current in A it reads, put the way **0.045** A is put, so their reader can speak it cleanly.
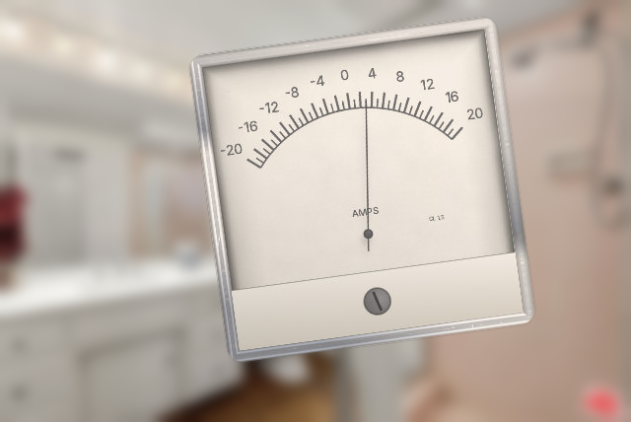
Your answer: **3** A
